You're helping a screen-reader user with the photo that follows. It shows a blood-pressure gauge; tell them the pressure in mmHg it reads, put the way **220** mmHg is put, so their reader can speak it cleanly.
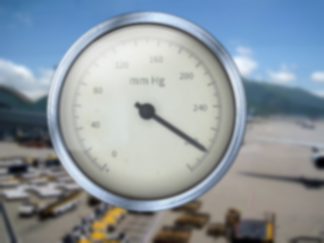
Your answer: **280** mmHg
